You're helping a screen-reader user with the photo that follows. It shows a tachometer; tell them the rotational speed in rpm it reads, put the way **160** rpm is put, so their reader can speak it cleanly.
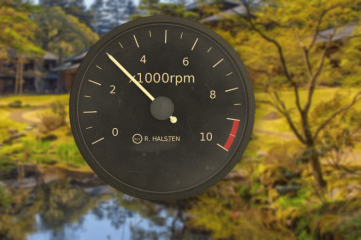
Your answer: **3000** rpm
